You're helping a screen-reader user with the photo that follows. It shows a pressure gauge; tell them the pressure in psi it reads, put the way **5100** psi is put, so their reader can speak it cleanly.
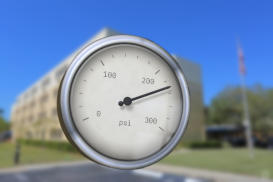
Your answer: **230** psi
